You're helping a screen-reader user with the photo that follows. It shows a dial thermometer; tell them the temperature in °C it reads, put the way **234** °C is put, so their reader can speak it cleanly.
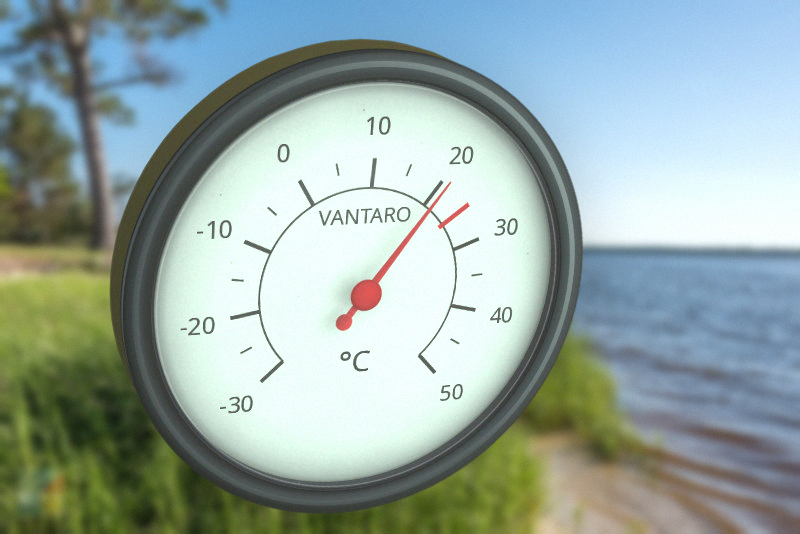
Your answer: **20** °C
